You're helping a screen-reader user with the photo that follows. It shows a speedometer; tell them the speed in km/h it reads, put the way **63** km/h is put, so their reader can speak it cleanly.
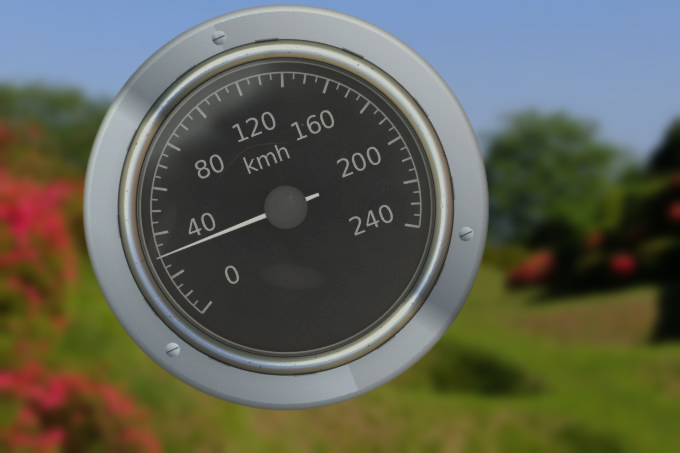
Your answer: **30** km/h
